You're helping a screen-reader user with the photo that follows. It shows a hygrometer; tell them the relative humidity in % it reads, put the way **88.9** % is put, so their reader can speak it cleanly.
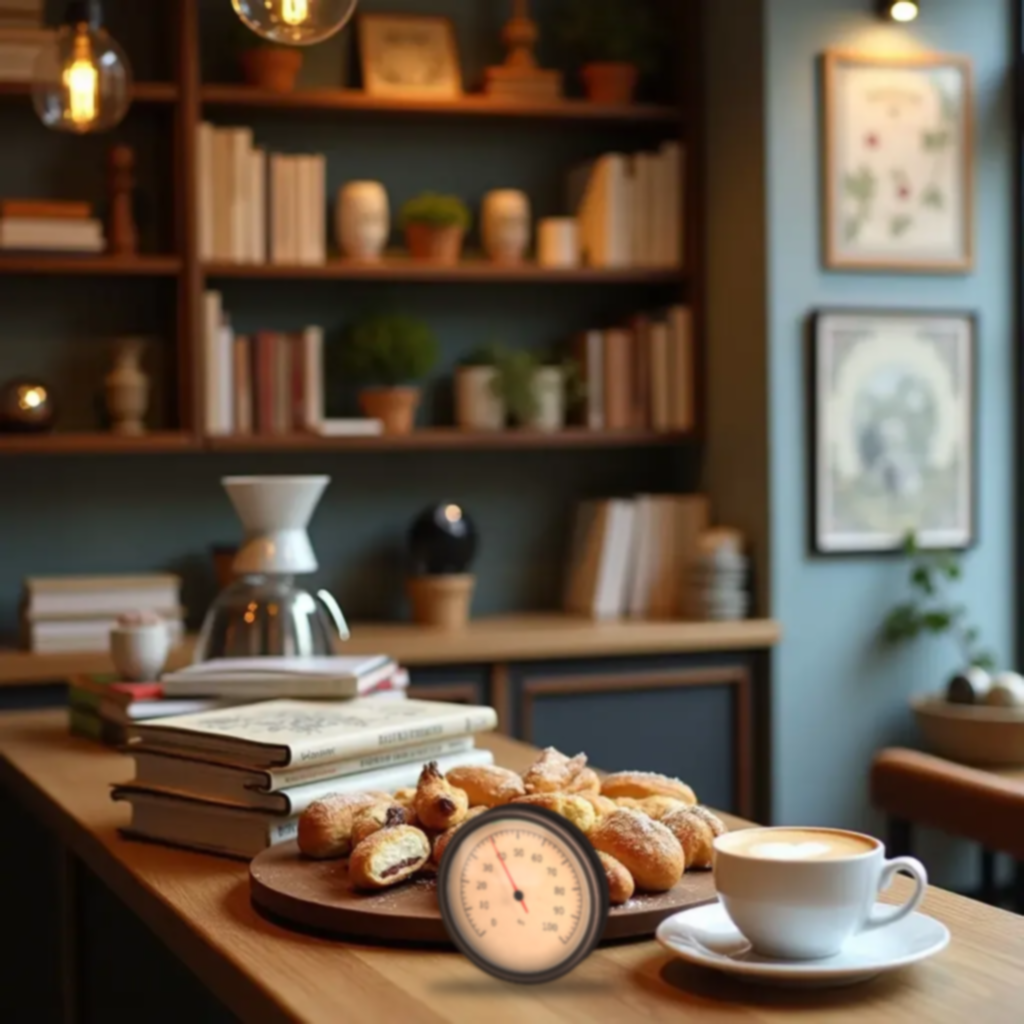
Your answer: **40** %
